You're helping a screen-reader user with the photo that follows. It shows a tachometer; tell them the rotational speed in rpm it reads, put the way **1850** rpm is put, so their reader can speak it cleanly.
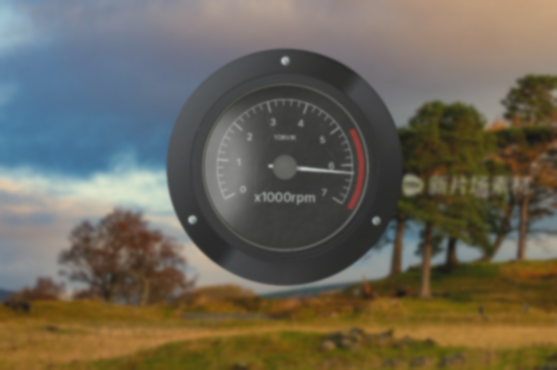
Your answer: **6200** rpm
